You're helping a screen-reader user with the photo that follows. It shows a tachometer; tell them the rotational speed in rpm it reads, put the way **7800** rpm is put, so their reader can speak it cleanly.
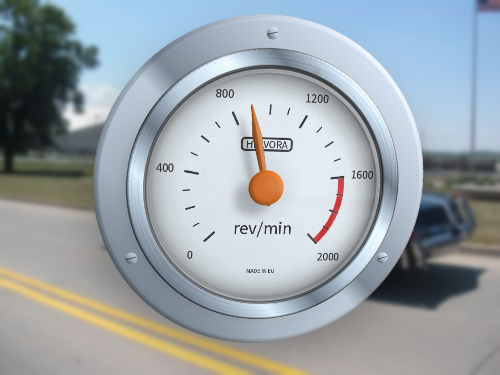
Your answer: **900** rpm
